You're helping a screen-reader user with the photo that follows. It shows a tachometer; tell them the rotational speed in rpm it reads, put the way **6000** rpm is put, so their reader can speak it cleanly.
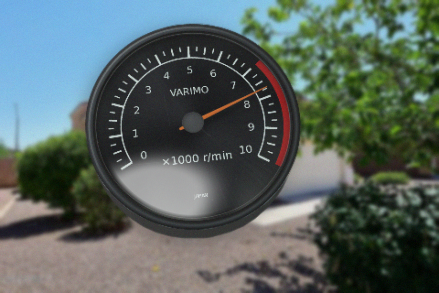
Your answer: **7750** rpm
